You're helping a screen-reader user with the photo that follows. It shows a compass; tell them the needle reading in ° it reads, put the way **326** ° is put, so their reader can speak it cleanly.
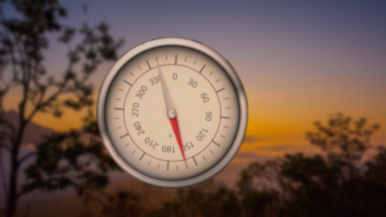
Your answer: **160** °
